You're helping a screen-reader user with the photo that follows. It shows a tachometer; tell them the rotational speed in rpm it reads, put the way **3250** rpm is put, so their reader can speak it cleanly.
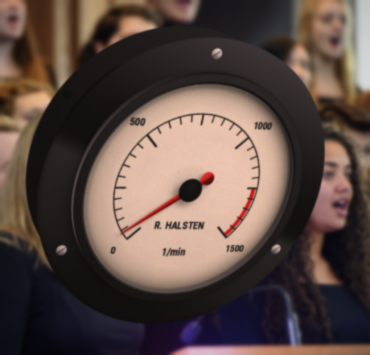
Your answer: **50** rpm
